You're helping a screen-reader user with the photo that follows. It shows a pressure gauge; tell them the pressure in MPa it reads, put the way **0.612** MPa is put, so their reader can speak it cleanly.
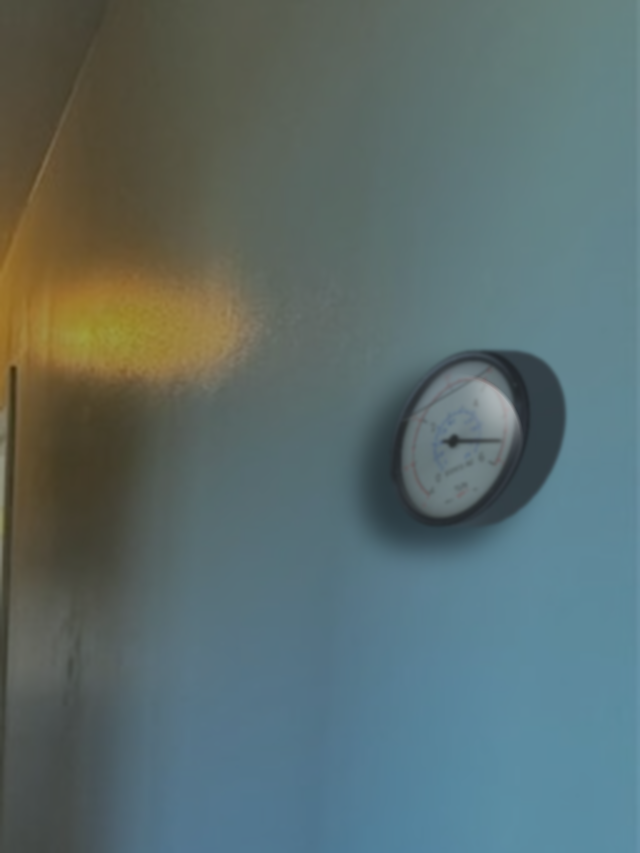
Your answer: **5.5** MPa
